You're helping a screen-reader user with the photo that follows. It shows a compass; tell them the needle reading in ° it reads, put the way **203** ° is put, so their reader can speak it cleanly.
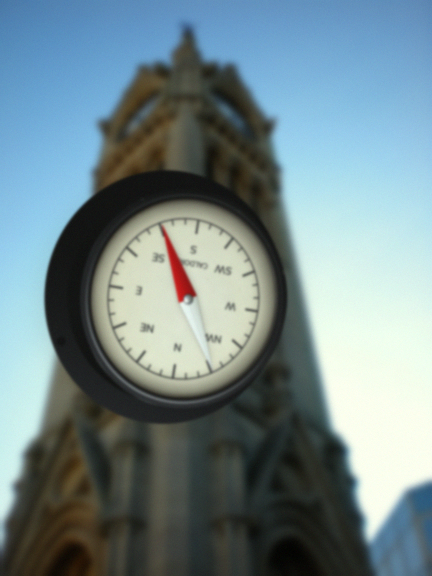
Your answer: **150** °
